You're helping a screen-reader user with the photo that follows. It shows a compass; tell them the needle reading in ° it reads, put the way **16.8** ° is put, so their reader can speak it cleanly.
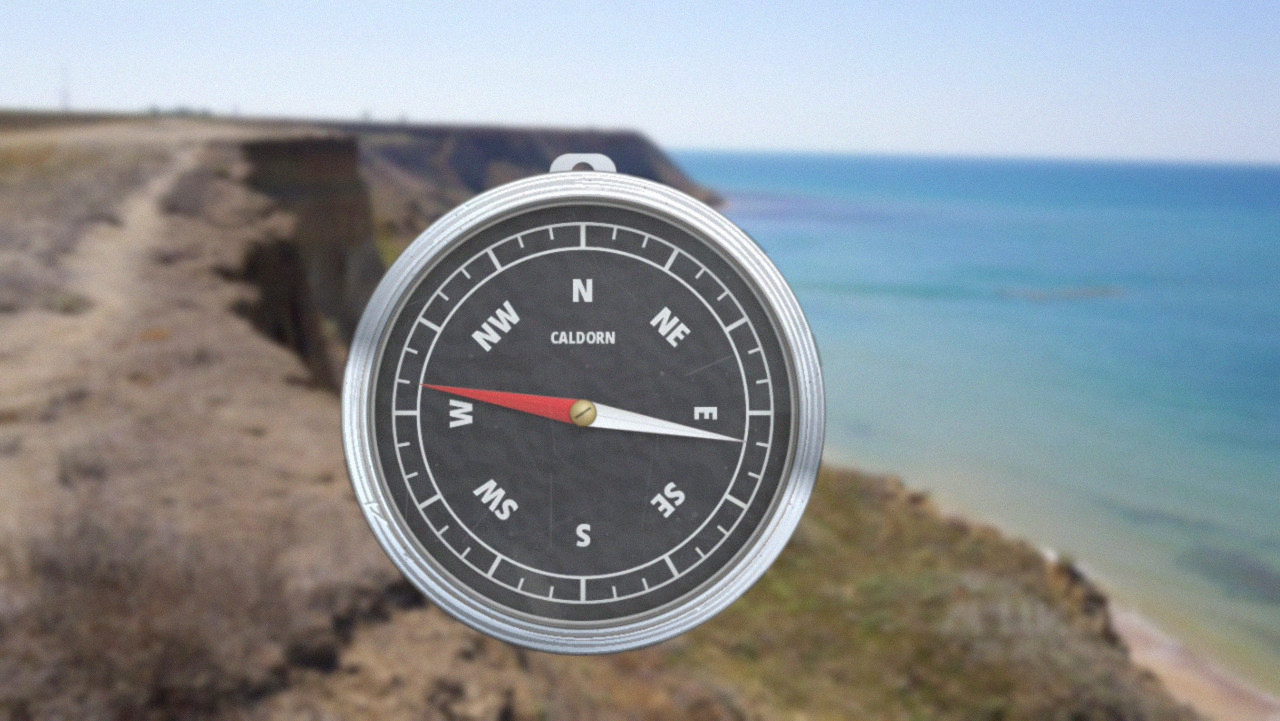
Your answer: **280** °
